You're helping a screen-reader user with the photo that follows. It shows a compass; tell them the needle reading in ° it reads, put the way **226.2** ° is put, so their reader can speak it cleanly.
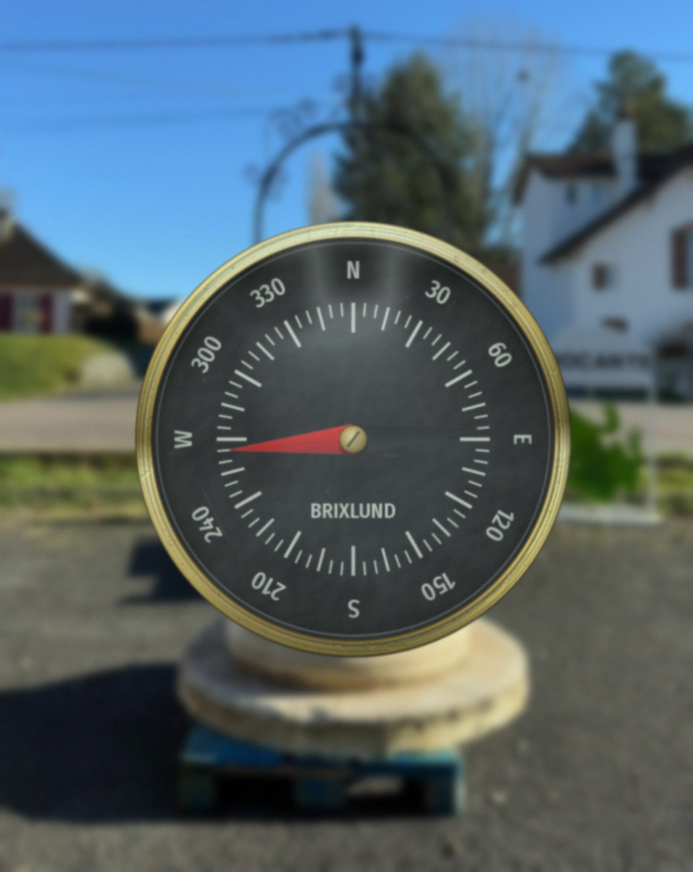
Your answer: **265** °
